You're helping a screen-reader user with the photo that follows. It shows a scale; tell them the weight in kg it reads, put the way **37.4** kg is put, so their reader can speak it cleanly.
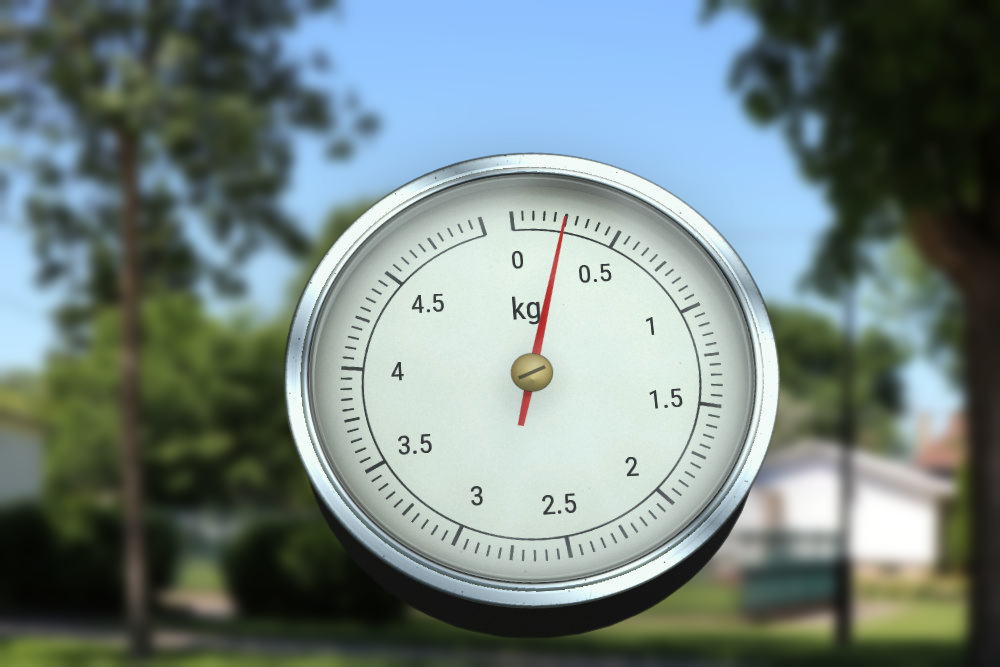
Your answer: **0.25** kg
